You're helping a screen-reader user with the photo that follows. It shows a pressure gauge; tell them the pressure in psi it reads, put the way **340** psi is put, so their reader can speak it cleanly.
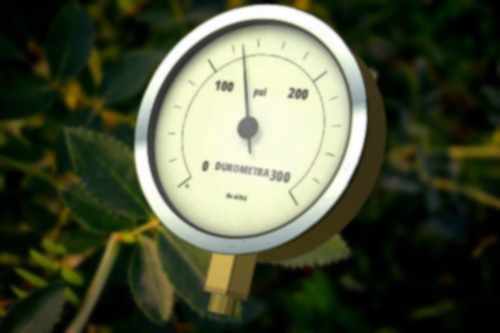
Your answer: **130** psi
